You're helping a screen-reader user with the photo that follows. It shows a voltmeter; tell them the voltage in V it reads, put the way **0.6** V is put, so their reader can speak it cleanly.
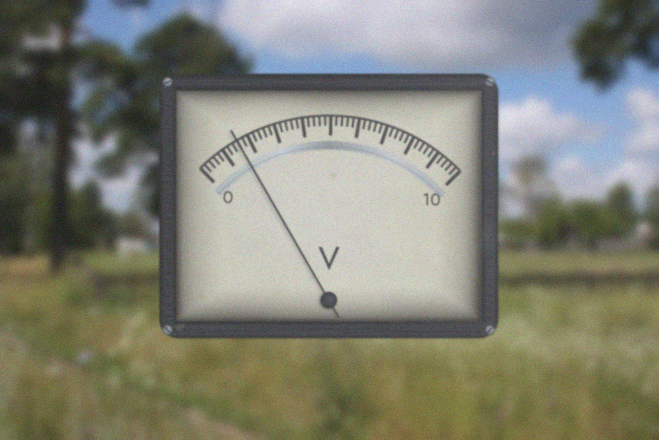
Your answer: **1.6** V
